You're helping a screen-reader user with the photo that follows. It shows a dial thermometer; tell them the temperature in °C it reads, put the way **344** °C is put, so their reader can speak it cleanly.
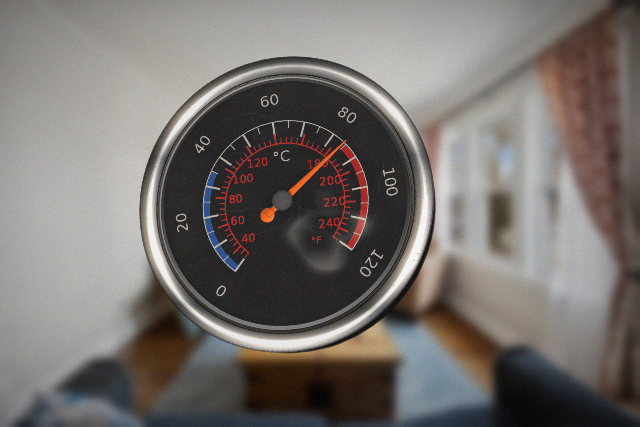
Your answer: **85** °C
